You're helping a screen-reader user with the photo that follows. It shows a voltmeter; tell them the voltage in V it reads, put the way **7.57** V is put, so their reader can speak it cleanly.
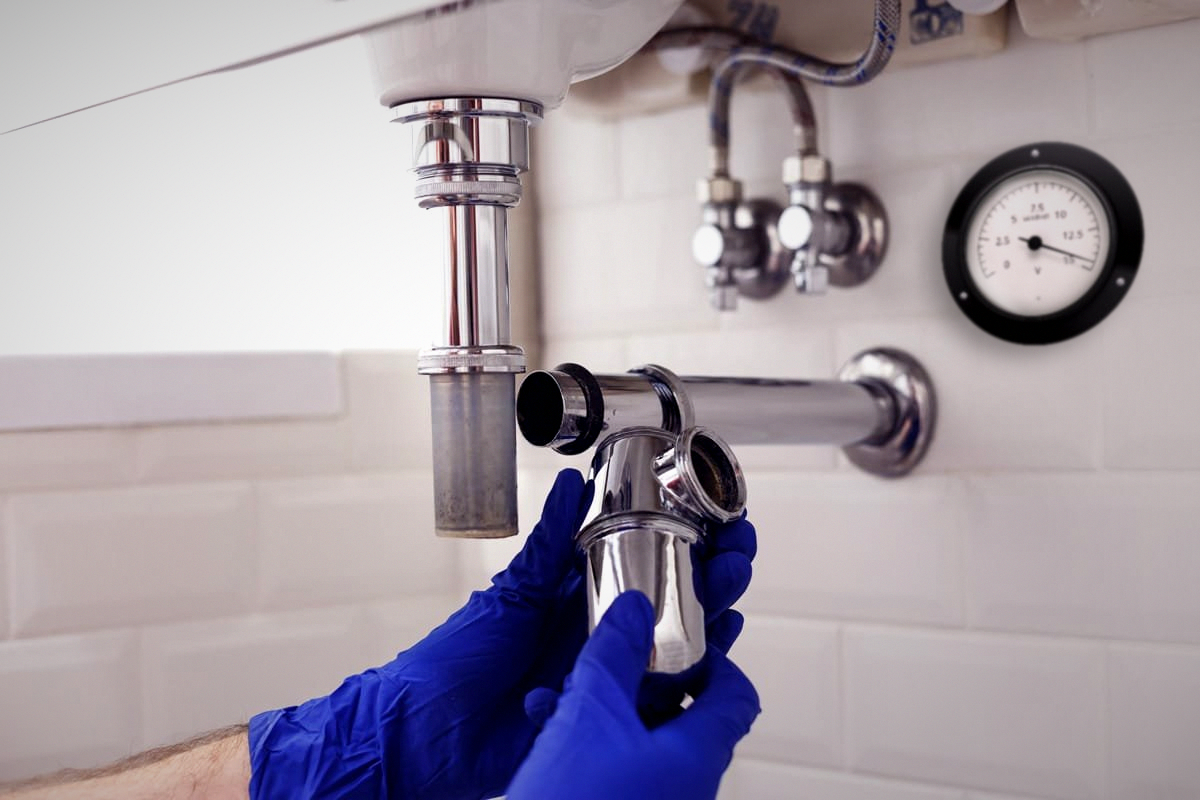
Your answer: **14.5** V
